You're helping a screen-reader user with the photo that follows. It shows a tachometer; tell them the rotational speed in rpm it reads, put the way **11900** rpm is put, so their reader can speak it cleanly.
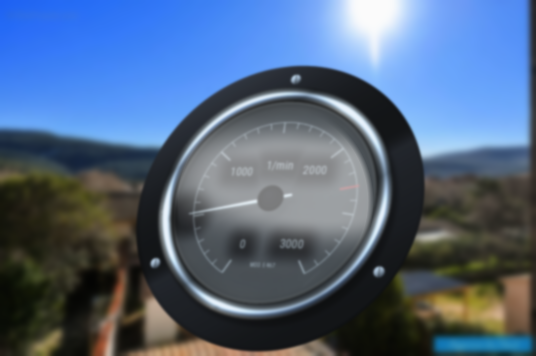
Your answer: **500** rpm
